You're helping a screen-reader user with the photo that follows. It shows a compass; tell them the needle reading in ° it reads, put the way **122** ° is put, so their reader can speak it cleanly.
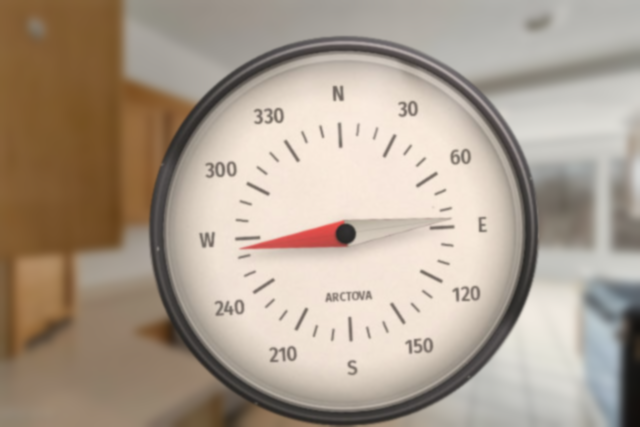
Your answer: **265** °
